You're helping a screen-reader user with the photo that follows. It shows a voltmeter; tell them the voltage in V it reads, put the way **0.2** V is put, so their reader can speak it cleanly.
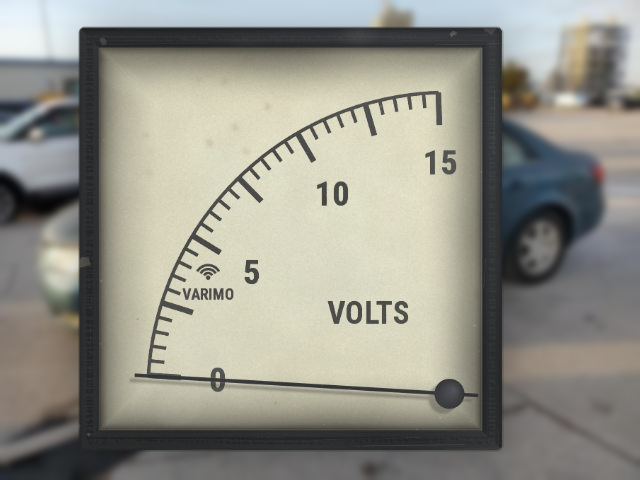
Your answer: **0** V
